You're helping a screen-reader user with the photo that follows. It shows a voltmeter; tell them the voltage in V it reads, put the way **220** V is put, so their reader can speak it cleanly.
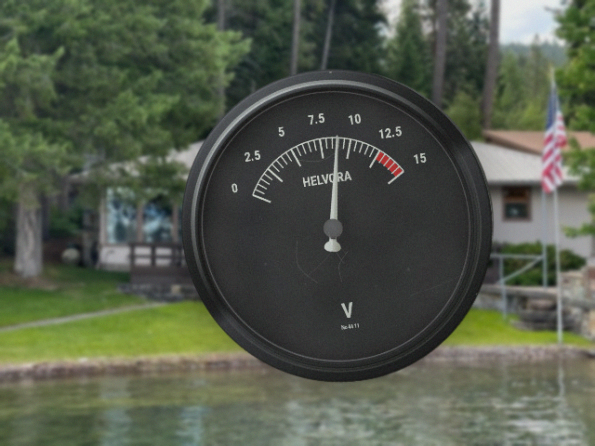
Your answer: **9** V
